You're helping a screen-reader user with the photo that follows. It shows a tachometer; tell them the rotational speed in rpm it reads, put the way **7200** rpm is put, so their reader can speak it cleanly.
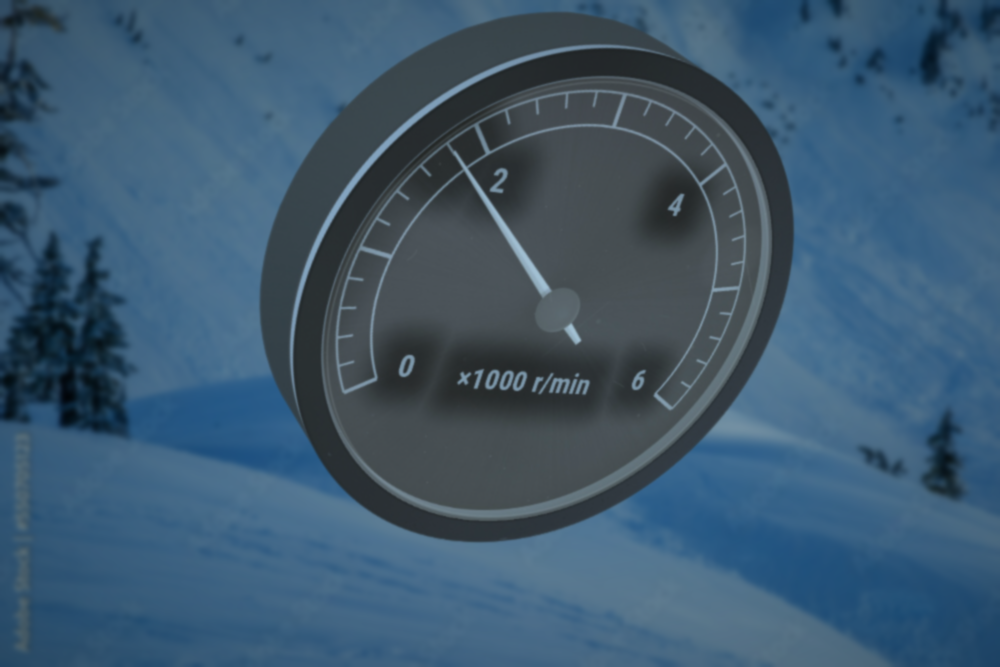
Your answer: **1800** rpm
